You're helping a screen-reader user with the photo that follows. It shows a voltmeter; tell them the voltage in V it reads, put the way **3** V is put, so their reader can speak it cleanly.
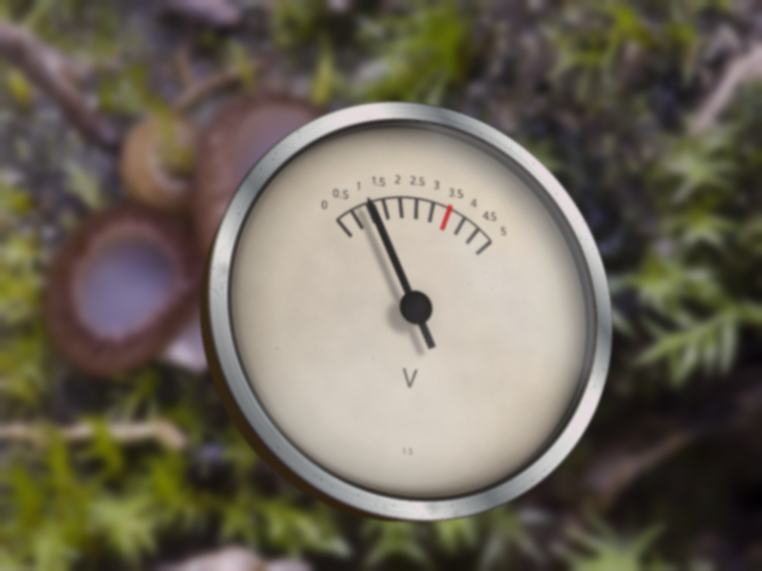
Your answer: **1** V
